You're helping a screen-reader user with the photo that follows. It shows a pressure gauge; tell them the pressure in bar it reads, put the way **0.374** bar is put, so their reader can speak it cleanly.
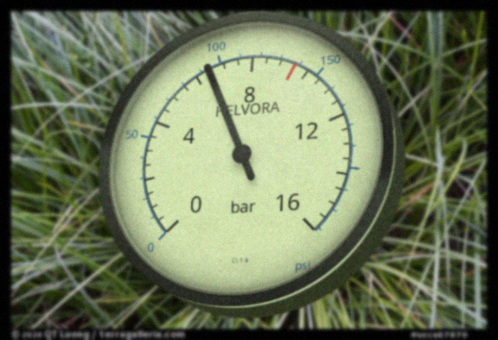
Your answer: **6.5** bar
